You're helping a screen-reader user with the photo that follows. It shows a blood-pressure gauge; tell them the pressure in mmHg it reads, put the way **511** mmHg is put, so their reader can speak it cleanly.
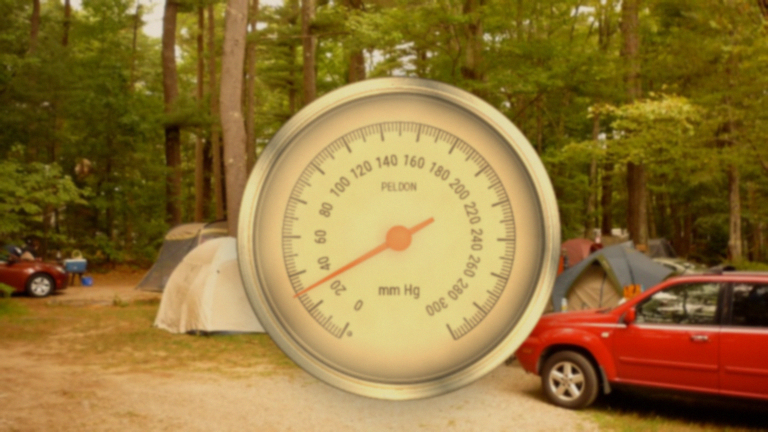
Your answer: **30** mmHg
